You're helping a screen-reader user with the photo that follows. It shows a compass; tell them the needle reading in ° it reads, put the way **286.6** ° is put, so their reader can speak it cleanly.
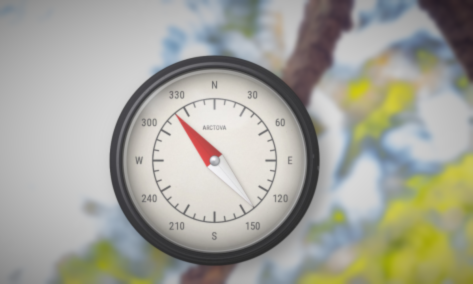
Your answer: **320** °
